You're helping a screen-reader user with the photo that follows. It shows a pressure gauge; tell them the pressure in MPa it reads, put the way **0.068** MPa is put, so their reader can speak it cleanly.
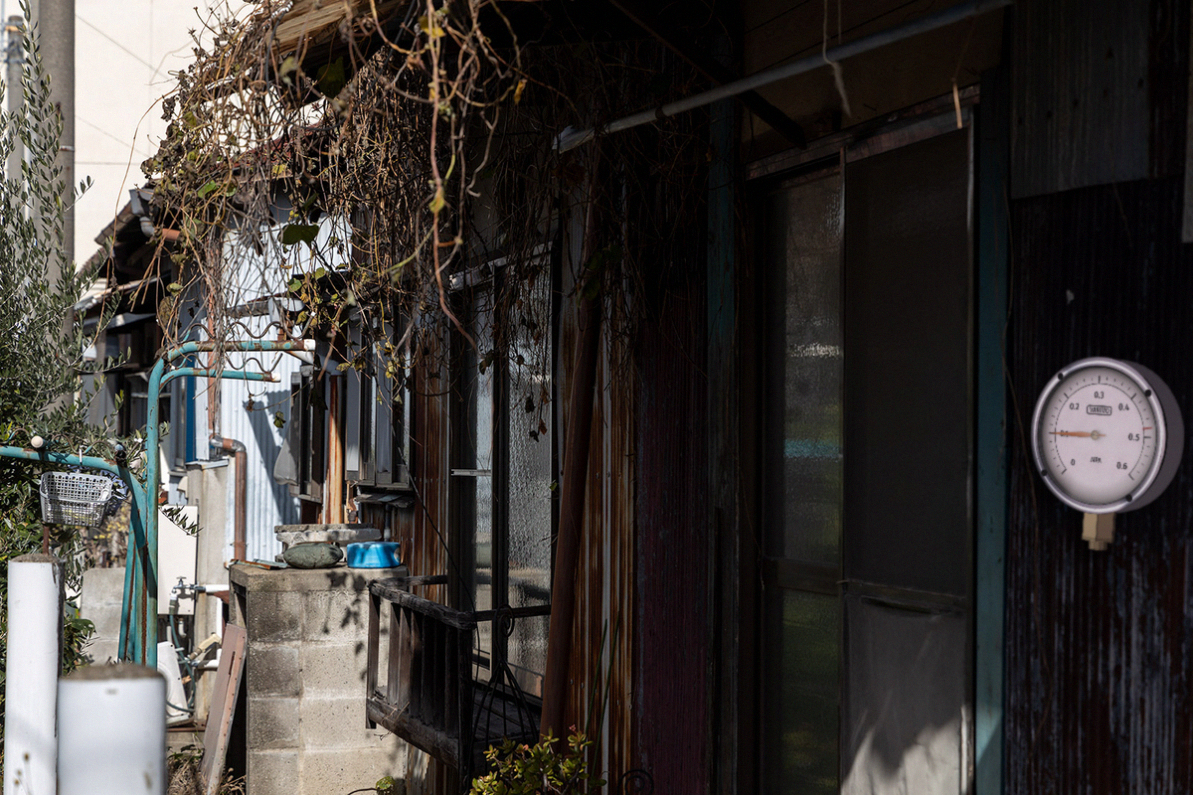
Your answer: **0.1** MPa
